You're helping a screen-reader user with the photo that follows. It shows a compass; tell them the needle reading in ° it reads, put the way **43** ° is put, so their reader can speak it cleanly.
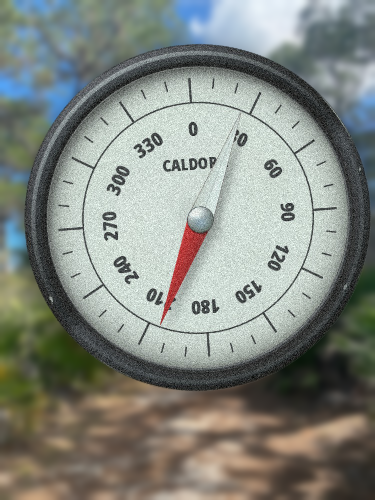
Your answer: **205** °
